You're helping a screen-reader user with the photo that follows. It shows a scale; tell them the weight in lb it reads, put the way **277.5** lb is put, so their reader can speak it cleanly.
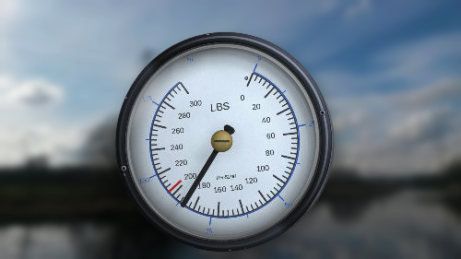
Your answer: **188** lb
